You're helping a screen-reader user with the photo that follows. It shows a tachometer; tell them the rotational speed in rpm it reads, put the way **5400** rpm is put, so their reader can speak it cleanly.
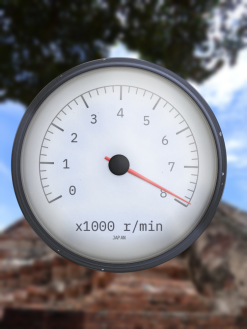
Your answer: **7900** rpm
